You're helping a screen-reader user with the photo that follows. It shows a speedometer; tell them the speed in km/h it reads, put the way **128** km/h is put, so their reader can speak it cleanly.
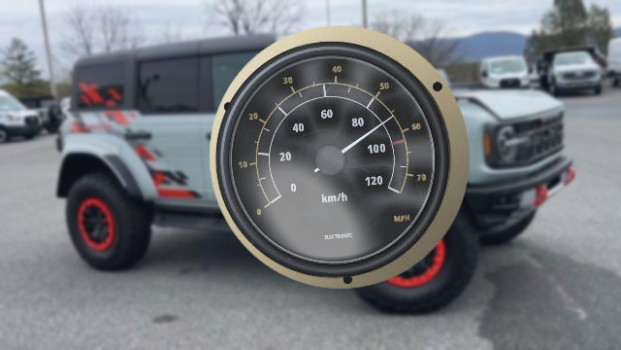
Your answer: **90** km/h
